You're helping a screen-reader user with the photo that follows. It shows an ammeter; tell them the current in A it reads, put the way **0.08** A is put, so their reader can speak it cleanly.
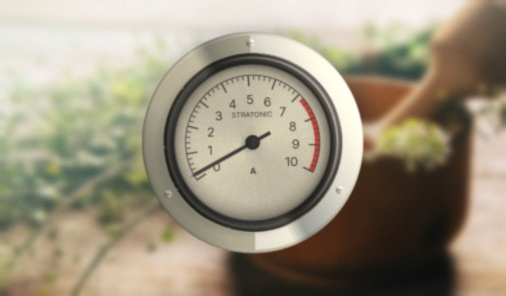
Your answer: **0.2** A
